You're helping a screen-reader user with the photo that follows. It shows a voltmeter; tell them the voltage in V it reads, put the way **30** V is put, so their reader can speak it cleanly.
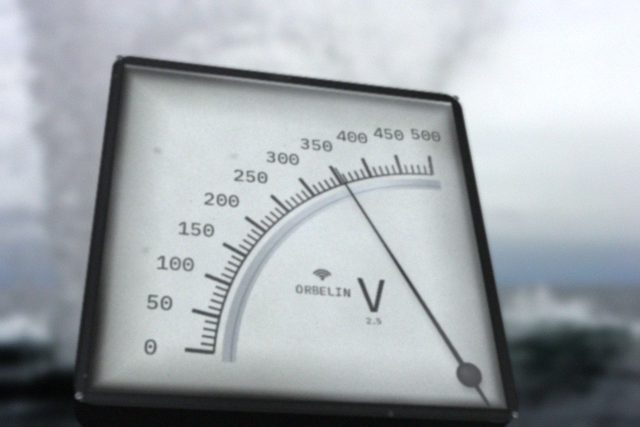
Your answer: **350** V
